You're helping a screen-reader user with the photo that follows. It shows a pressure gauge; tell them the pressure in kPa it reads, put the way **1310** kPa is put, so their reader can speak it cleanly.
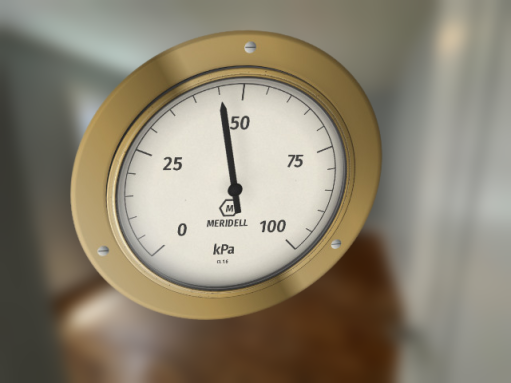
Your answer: **45** kPa
